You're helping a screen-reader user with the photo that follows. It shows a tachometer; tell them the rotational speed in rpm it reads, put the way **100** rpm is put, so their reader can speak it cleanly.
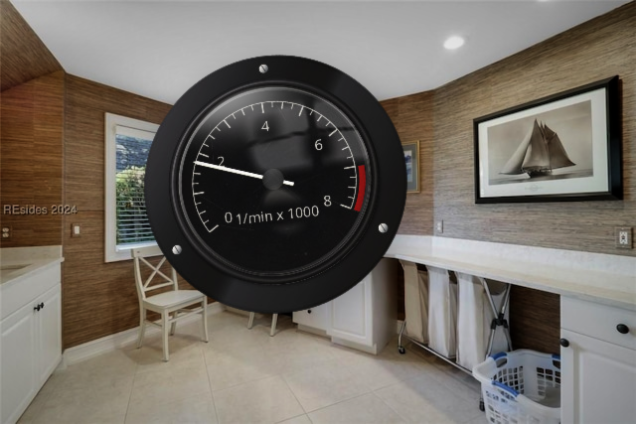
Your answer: **1750** rpm
